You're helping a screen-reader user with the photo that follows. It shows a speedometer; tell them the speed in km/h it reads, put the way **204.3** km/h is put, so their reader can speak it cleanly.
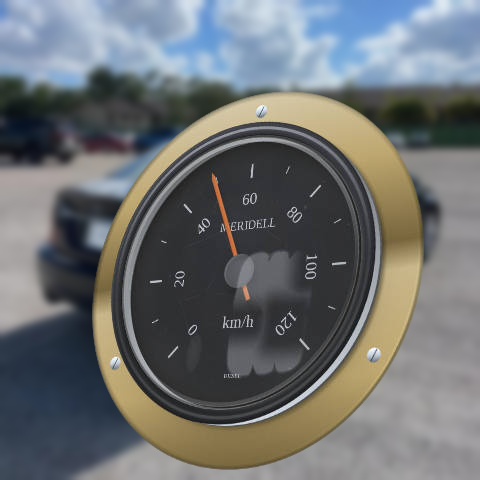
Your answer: **50** km/h
